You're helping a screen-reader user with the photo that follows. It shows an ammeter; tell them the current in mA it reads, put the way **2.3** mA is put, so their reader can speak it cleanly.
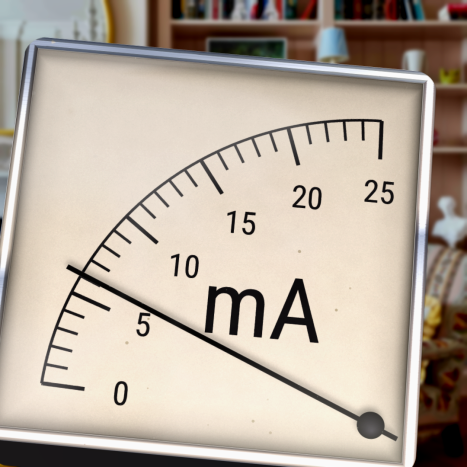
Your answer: **6** mA
